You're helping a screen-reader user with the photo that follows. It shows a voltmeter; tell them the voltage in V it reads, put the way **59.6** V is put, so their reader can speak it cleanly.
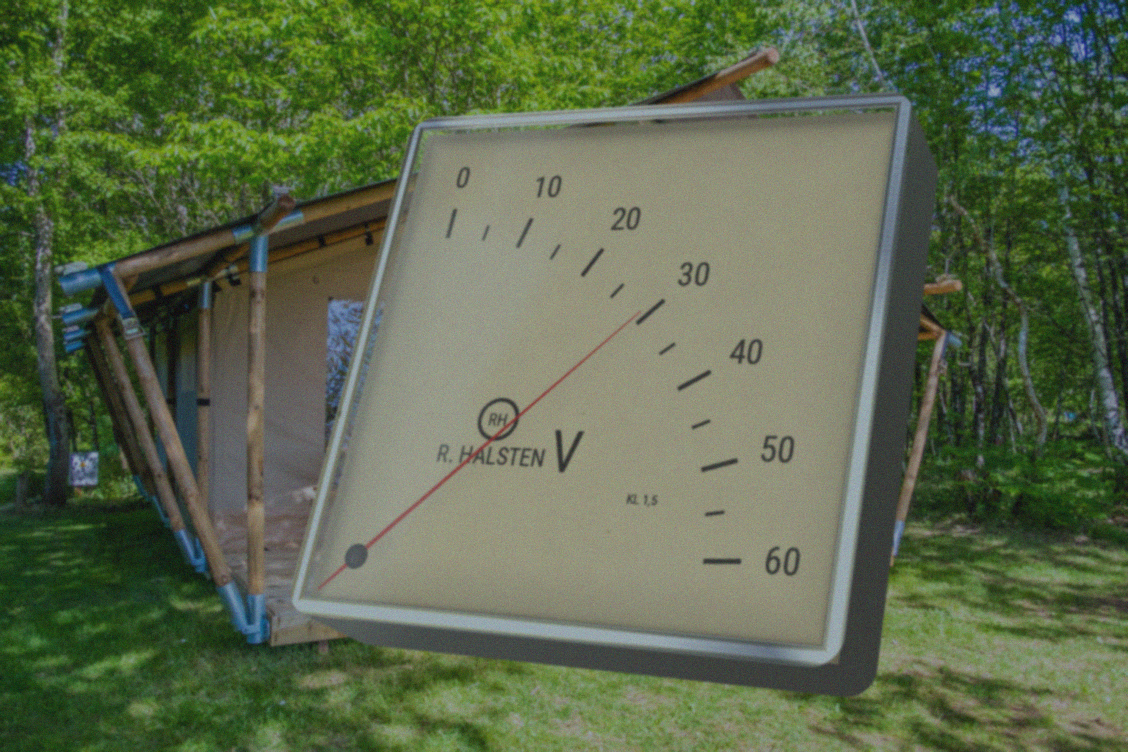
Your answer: **30** V
